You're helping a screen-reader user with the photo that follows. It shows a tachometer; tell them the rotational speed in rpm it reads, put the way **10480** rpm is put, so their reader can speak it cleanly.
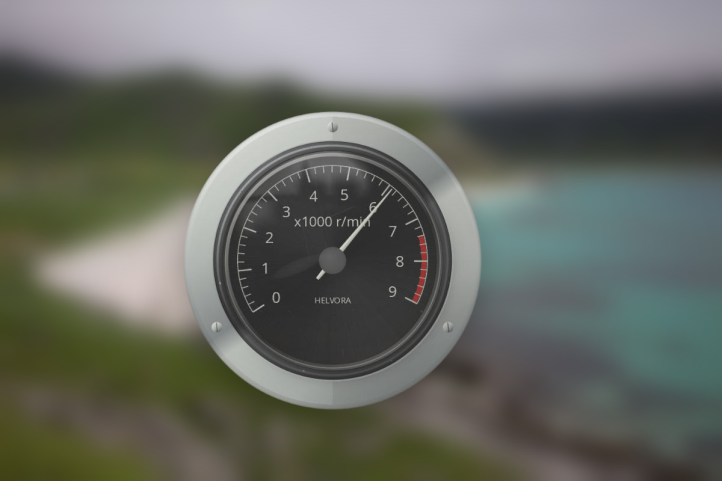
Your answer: **6100** rpm
